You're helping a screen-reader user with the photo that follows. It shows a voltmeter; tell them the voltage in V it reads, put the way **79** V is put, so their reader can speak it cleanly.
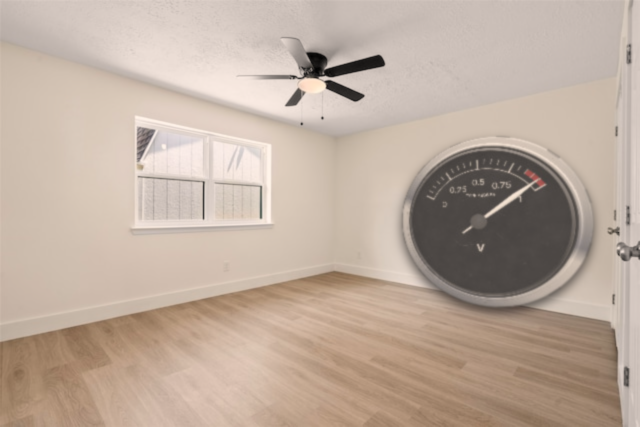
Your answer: **0.95** V
